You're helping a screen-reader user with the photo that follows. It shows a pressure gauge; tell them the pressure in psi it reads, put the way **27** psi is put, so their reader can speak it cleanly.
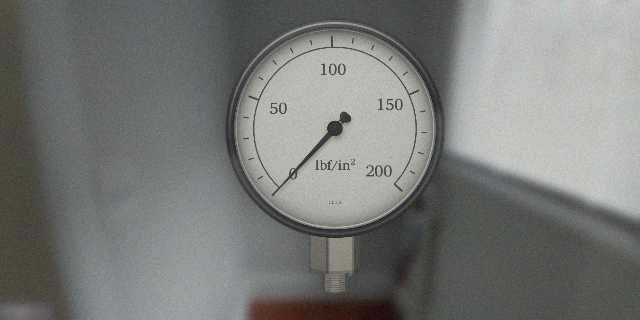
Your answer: **0** psi
